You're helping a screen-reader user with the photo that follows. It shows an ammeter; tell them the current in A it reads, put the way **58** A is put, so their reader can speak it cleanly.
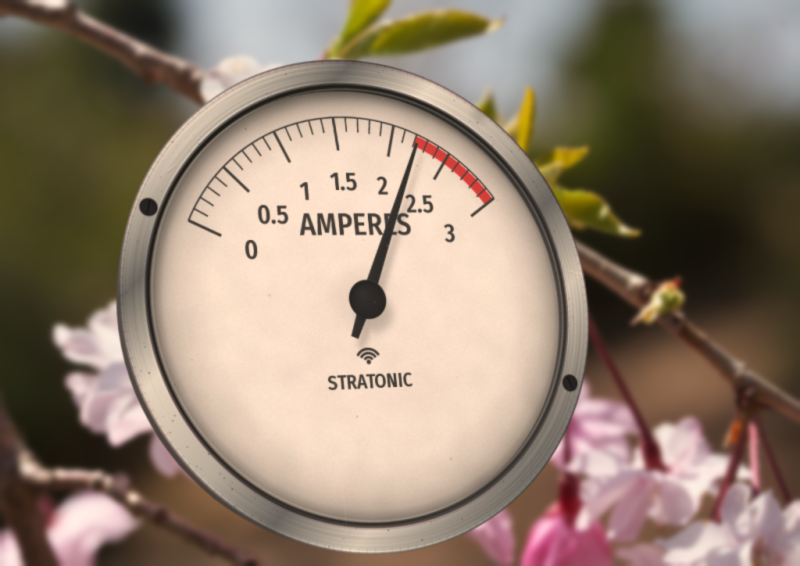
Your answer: **2.2** A
